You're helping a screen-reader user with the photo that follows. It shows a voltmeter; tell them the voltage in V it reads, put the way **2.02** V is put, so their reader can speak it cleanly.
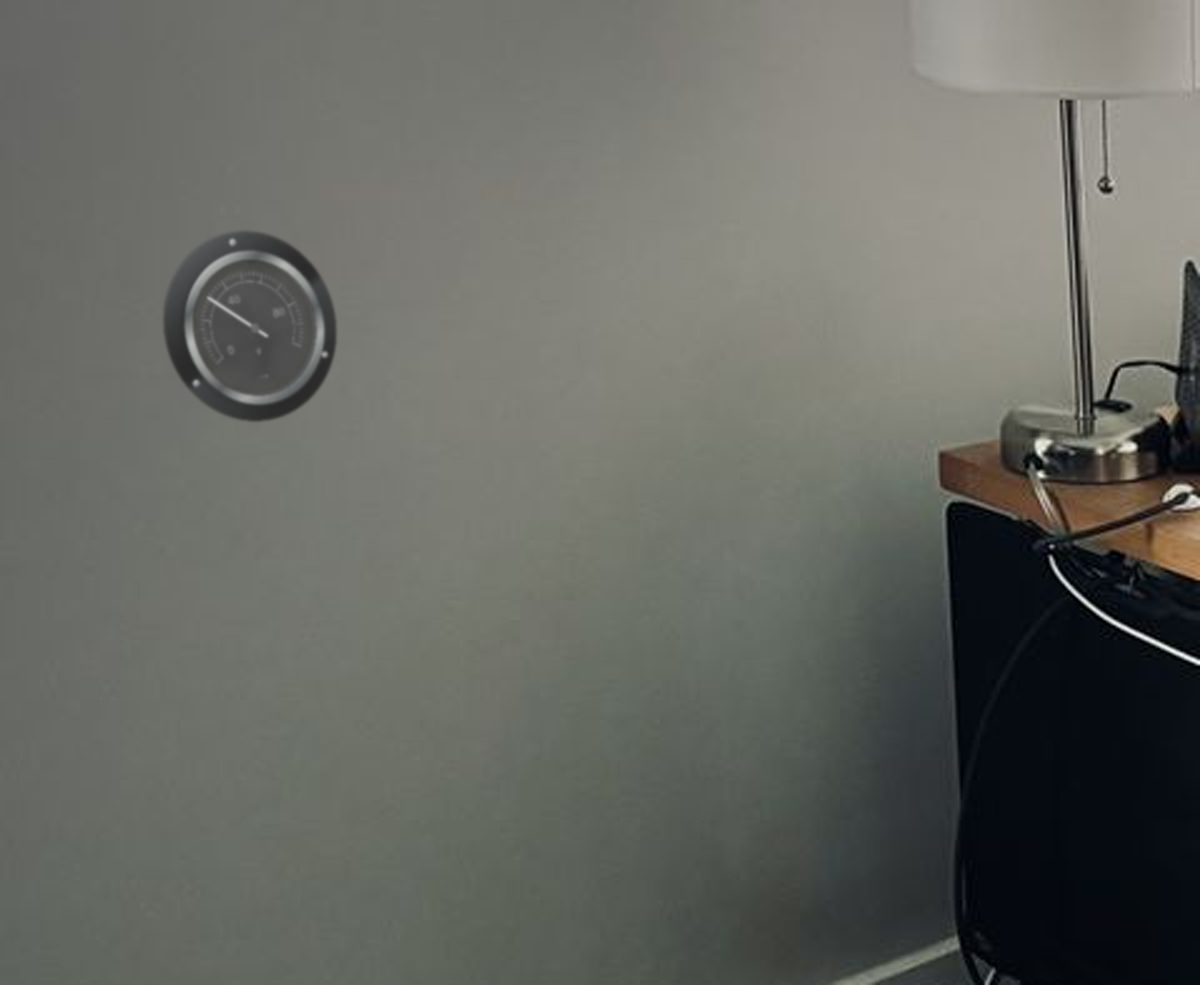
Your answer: **30** V
